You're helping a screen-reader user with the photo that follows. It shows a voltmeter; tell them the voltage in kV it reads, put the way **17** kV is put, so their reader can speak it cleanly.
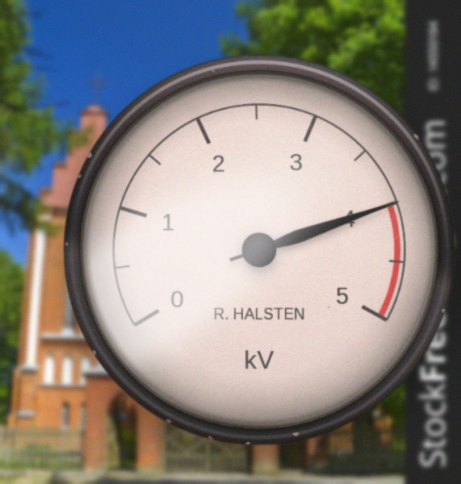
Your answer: **4** kV
